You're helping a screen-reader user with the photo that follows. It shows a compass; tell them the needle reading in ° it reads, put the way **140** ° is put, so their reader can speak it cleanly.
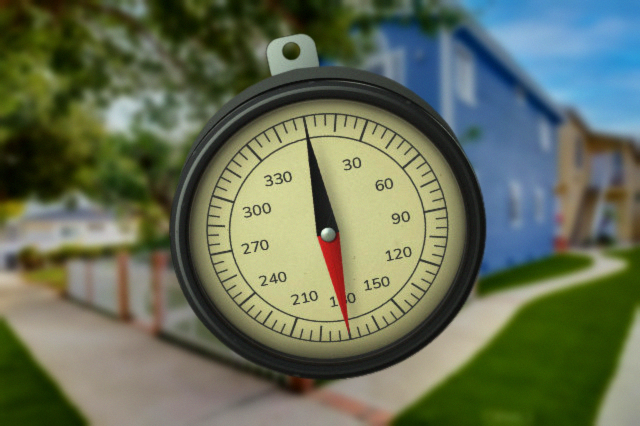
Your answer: **180** °
